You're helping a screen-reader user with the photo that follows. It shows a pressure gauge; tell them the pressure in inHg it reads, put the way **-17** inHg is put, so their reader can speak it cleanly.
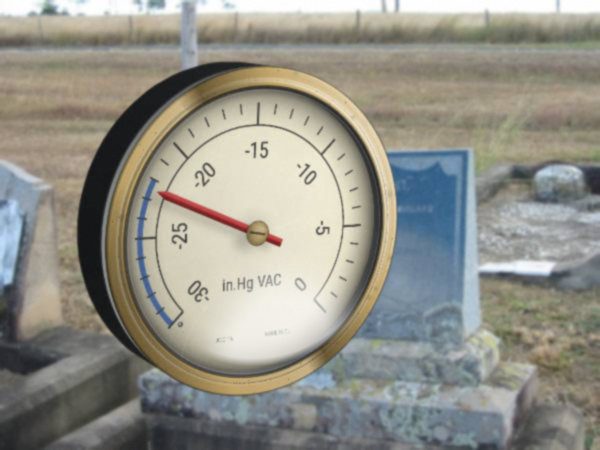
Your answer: **-22.5** inHg
